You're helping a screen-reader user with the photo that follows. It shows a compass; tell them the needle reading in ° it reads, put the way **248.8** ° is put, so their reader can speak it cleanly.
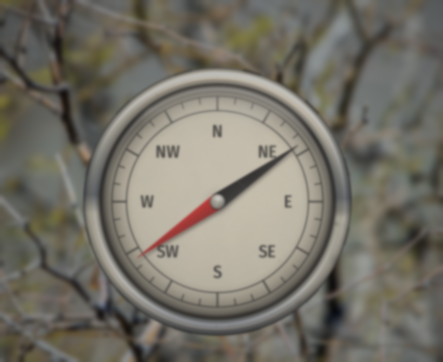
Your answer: **235** °
